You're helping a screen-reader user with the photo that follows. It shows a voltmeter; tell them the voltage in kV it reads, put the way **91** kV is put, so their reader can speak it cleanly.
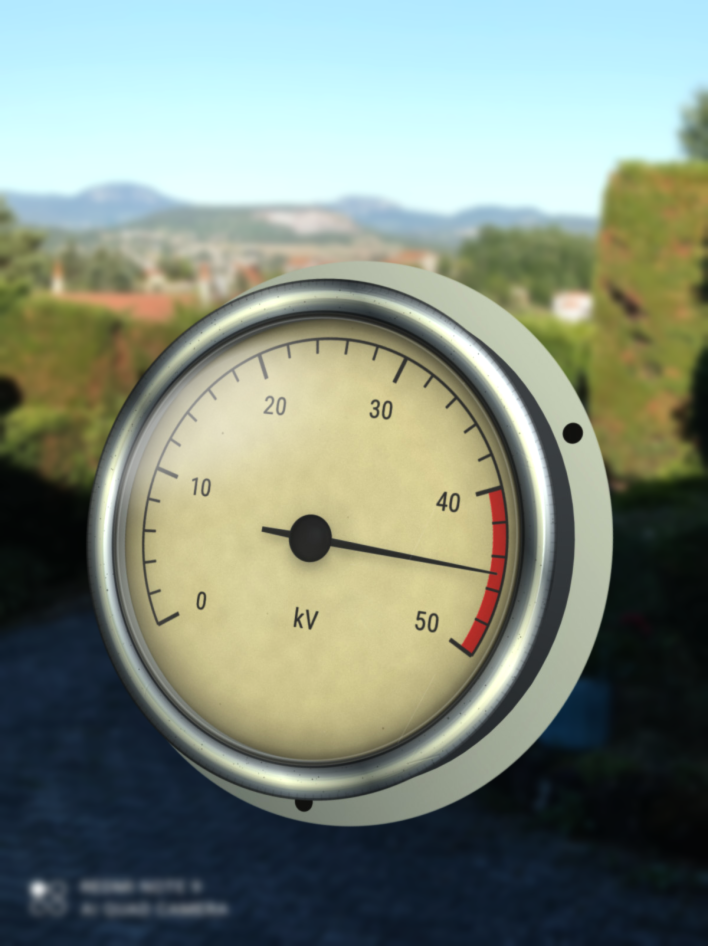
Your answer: **45** kV
